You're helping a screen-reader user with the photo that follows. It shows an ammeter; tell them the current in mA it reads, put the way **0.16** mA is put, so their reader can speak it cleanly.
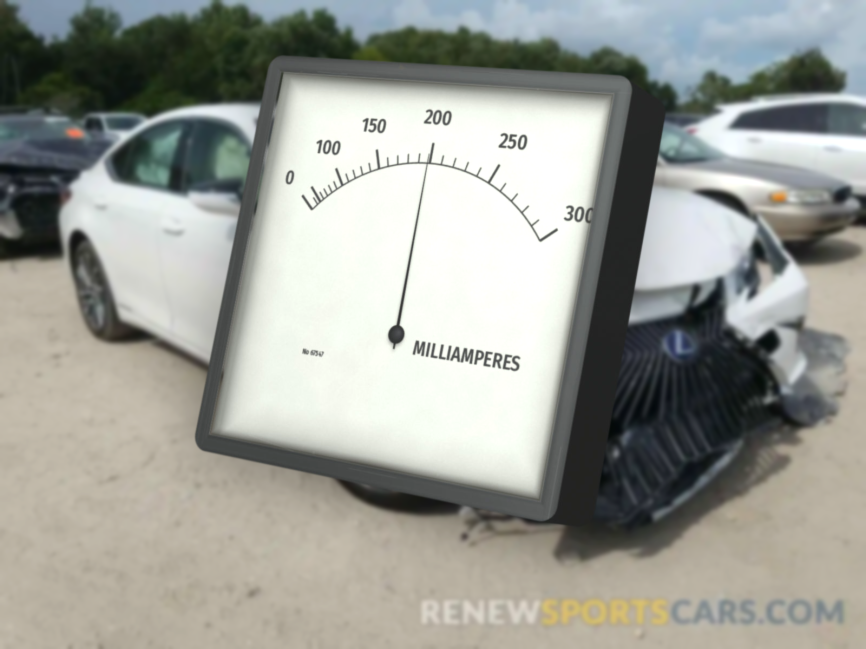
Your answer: **200** mA
